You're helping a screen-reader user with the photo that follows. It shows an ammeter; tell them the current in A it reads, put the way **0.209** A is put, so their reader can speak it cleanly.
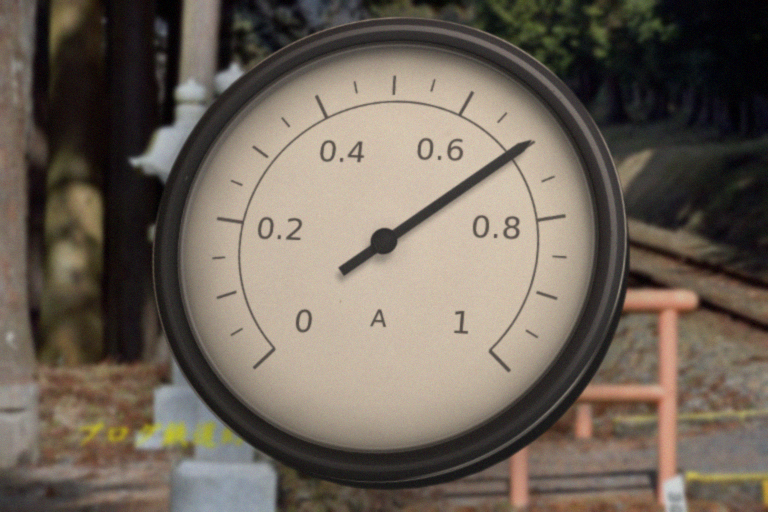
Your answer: **0.7** A
